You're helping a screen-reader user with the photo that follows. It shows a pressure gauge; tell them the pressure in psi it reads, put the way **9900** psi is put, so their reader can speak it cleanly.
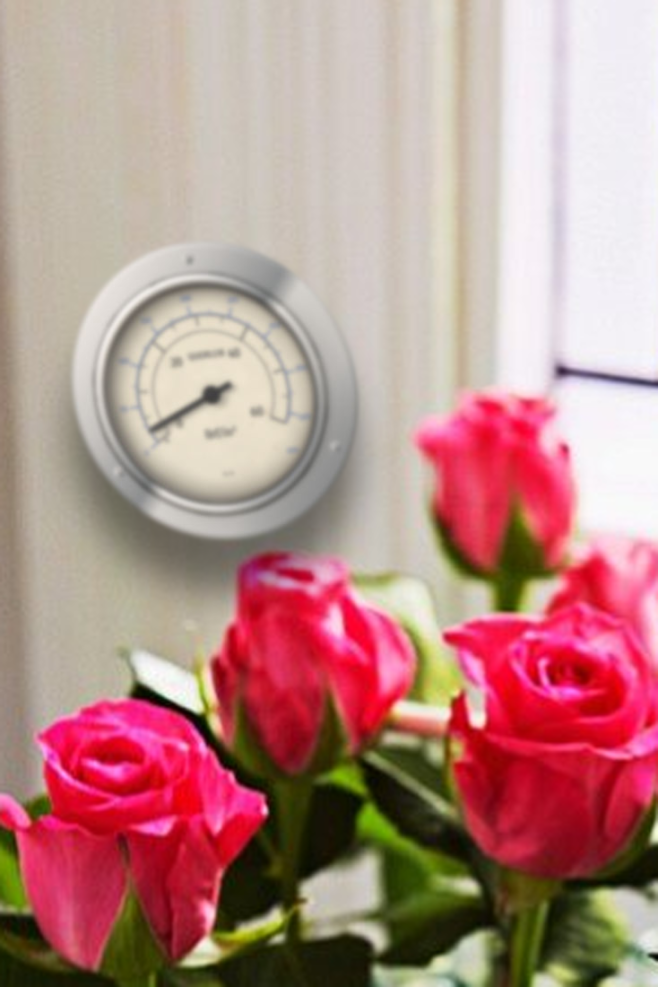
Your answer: **2.5** psi
